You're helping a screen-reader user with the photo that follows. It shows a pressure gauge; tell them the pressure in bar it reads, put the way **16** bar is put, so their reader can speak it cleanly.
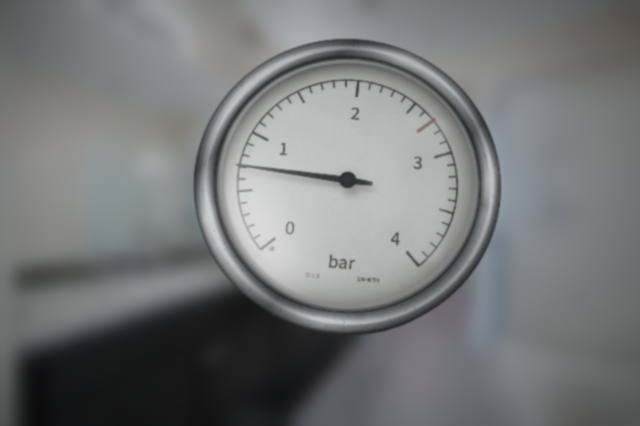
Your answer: **0.7** bar
